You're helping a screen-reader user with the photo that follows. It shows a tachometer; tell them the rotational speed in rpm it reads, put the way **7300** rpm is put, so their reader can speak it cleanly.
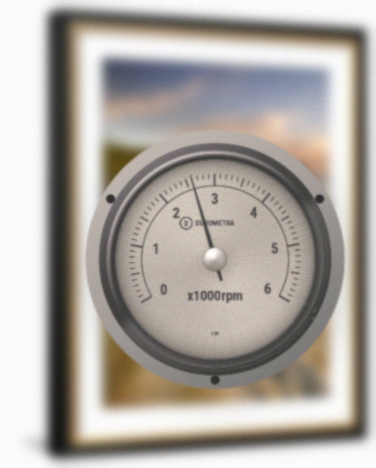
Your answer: **2600** rpm
